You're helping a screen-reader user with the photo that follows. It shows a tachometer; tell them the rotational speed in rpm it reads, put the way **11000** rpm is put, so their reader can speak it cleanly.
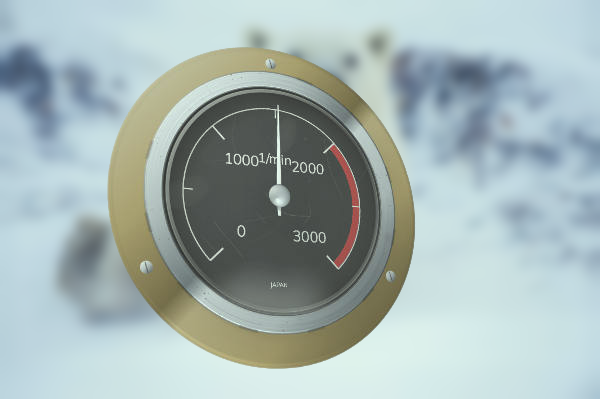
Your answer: **1500** rpm
